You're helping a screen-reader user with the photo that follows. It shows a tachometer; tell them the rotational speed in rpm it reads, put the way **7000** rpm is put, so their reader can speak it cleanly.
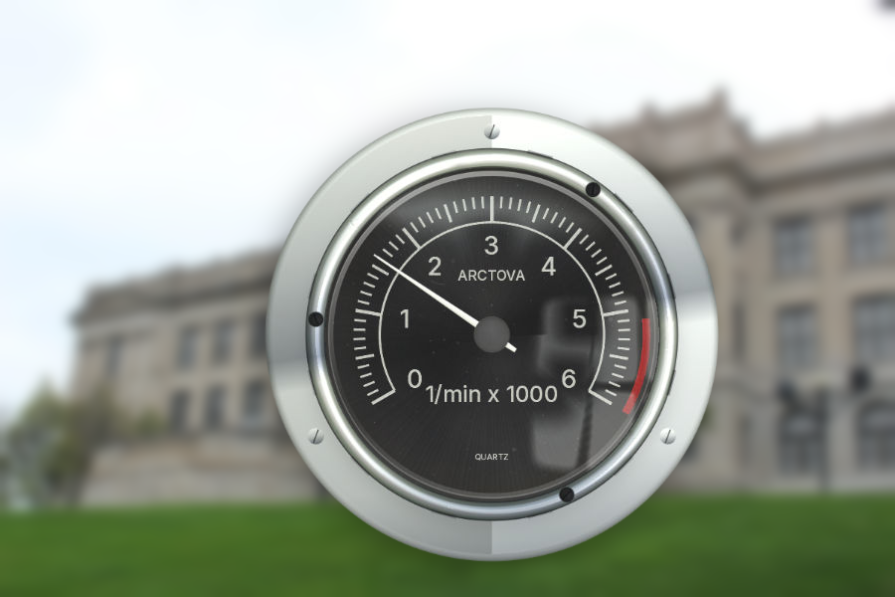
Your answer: **1600** rpm
